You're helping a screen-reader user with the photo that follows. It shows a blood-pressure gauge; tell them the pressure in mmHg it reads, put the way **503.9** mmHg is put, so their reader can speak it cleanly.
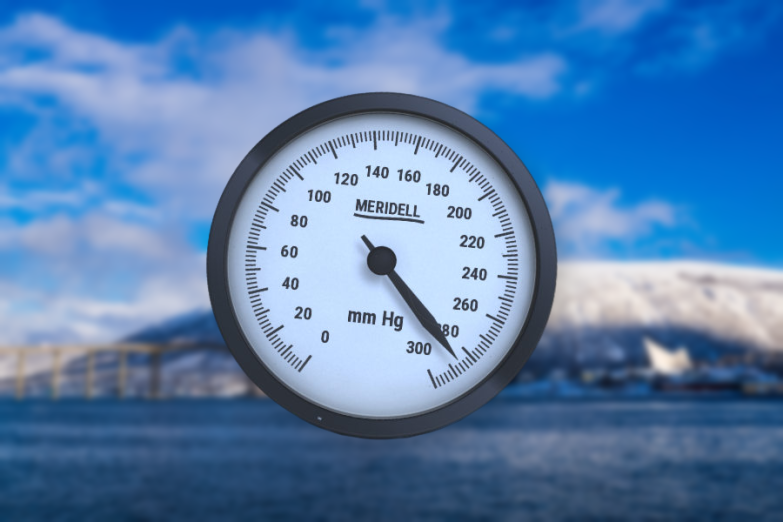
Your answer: **286** mmHg
